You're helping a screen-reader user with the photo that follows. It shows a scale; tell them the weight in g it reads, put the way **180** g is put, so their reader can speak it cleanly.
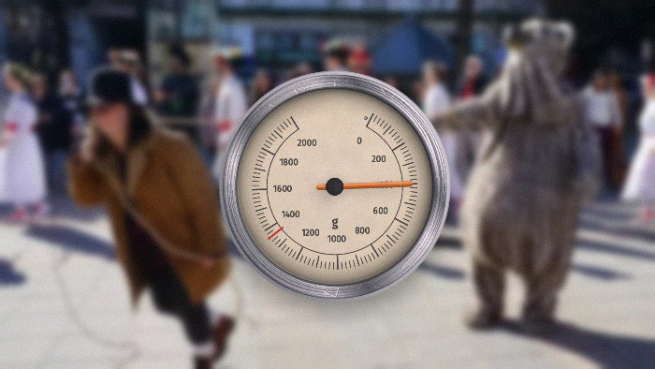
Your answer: **400** g
